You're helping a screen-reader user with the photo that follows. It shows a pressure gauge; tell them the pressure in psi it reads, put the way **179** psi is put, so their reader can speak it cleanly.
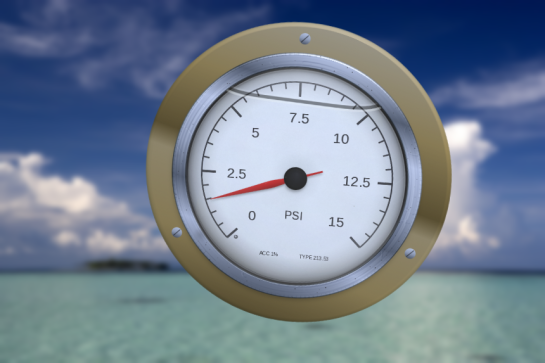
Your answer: **1.5** psi
